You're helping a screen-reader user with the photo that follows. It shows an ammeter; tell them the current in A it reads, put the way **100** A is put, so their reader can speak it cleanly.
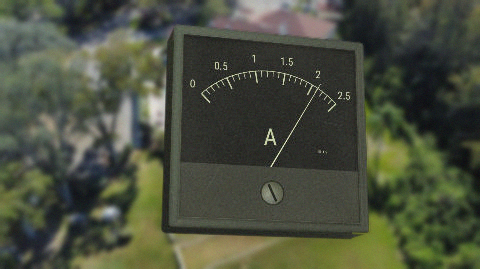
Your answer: **2.1** A
